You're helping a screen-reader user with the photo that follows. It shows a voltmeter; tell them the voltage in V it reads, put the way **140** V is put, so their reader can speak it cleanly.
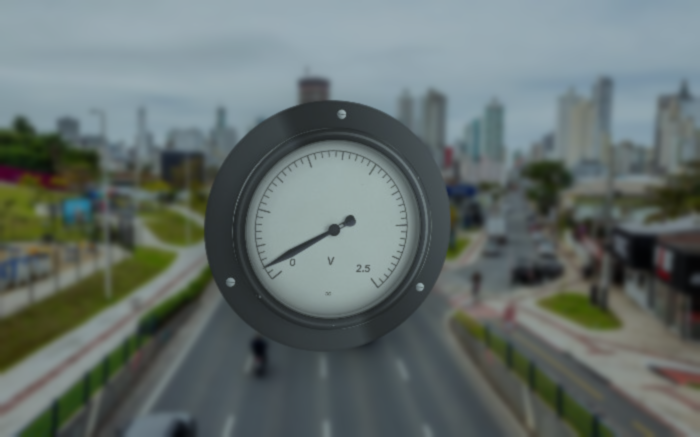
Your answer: **0.1** V
